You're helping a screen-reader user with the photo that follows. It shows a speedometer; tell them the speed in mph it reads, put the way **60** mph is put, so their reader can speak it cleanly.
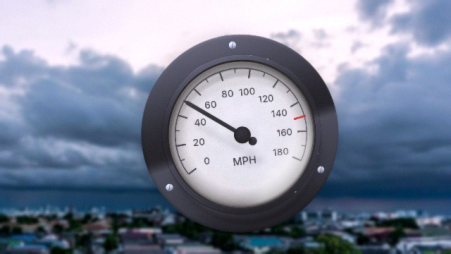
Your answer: **50** mph
